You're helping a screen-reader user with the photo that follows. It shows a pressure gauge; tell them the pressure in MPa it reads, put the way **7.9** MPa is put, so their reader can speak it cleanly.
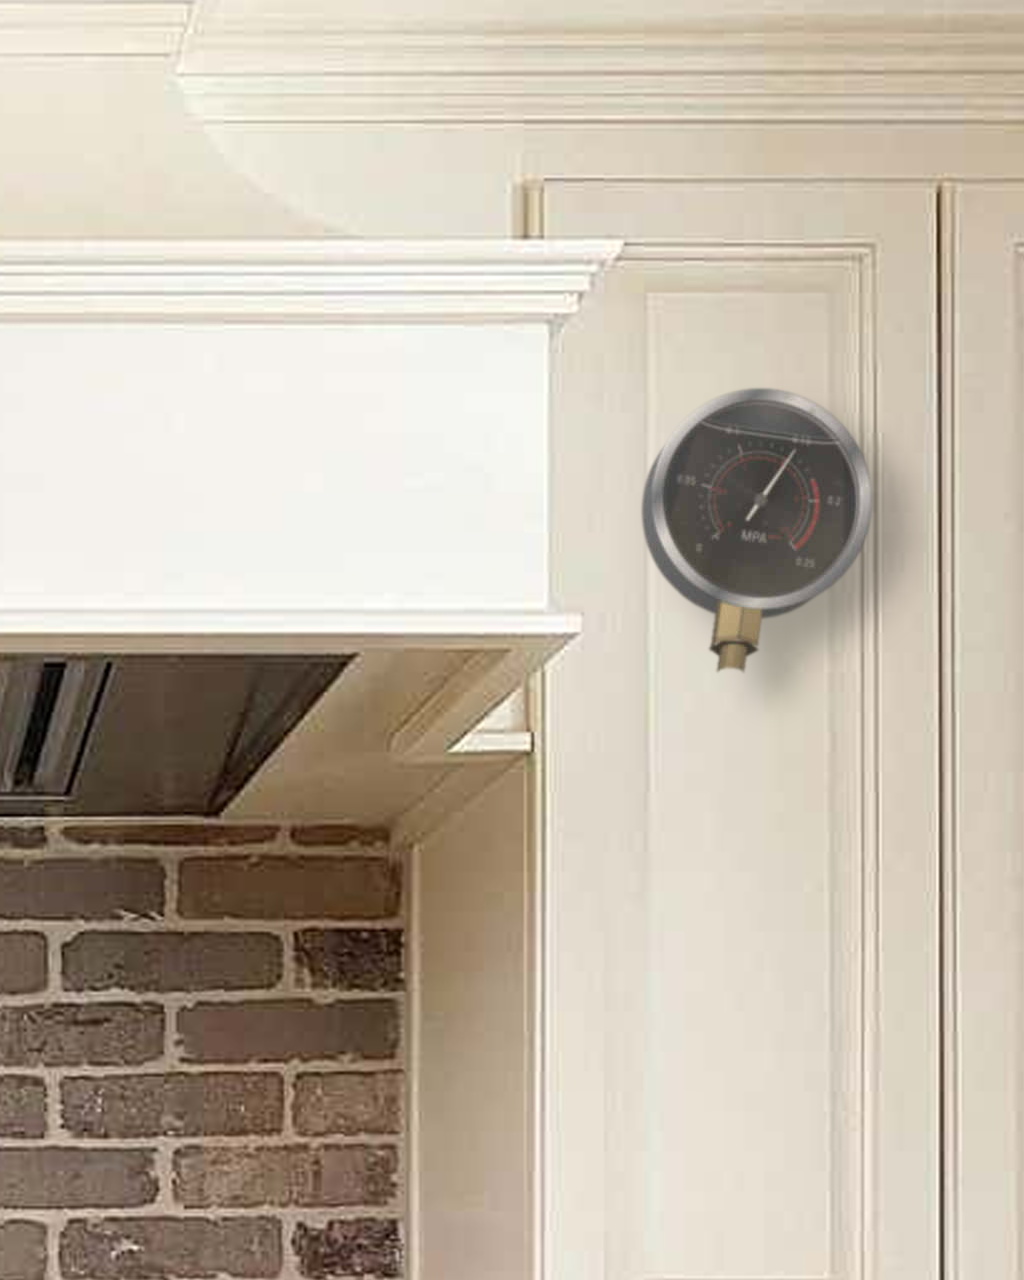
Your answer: **0.15** MPa
